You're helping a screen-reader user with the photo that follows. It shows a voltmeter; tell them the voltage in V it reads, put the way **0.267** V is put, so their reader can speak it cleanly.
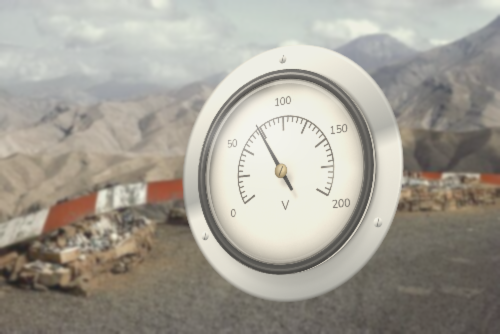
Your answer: **75** V
